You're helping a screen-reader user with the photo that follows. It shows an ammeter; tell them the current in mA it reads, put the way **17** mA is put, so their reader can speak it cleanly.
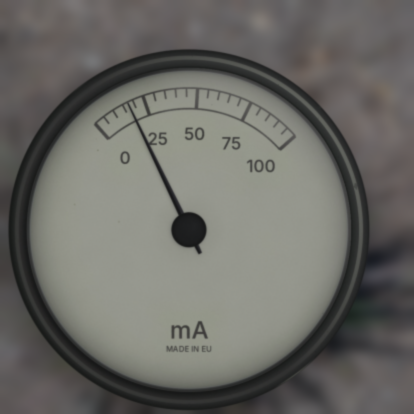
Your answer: **17.5** mA
